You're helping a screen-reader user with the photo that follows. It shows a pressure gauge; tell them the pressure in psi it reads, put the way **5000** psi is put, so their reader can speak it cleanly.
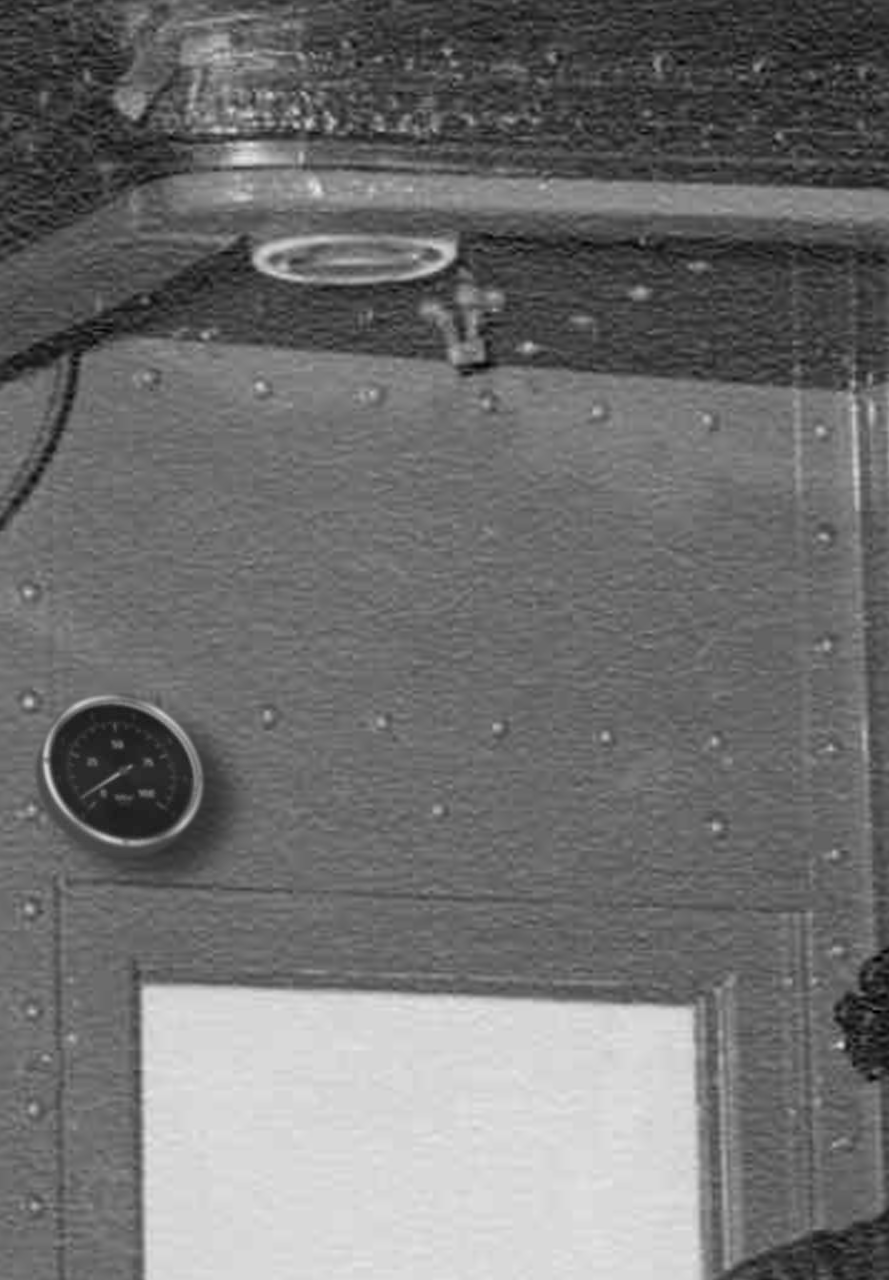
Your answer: **5** psi
